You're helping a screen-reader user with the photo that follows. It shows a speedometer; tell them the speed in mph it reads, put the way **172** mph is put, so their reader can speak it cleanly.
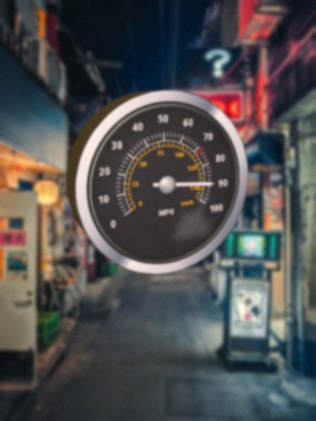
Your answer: **90** mph
